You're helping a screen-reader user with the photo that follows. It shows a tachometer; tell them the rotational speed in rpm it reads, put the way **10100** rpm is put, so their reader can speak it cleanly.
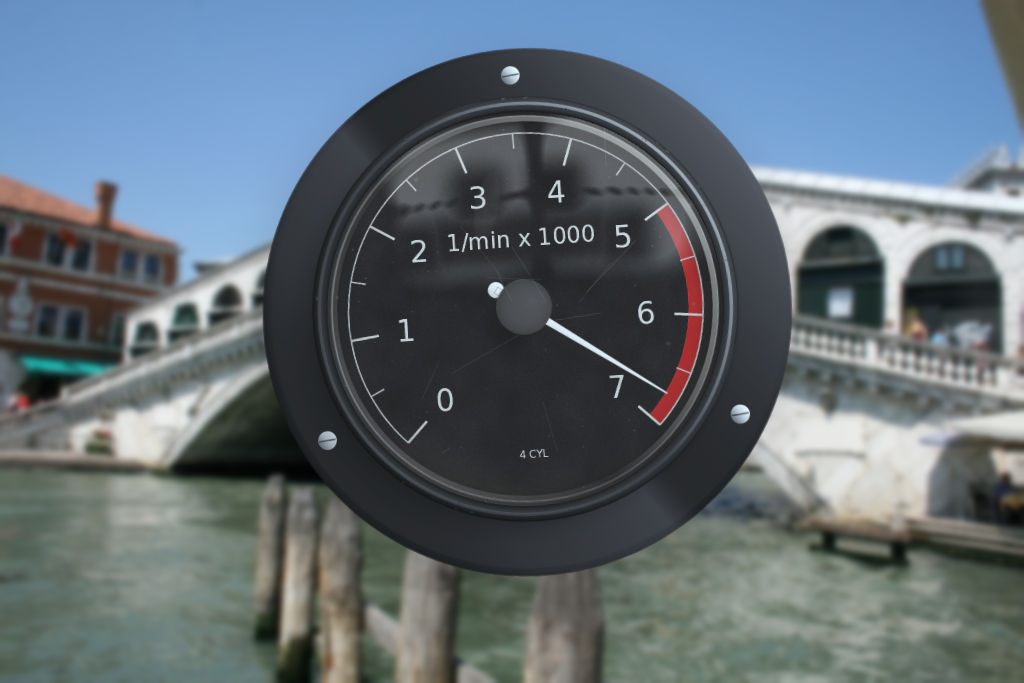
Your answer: **6750** rpm
